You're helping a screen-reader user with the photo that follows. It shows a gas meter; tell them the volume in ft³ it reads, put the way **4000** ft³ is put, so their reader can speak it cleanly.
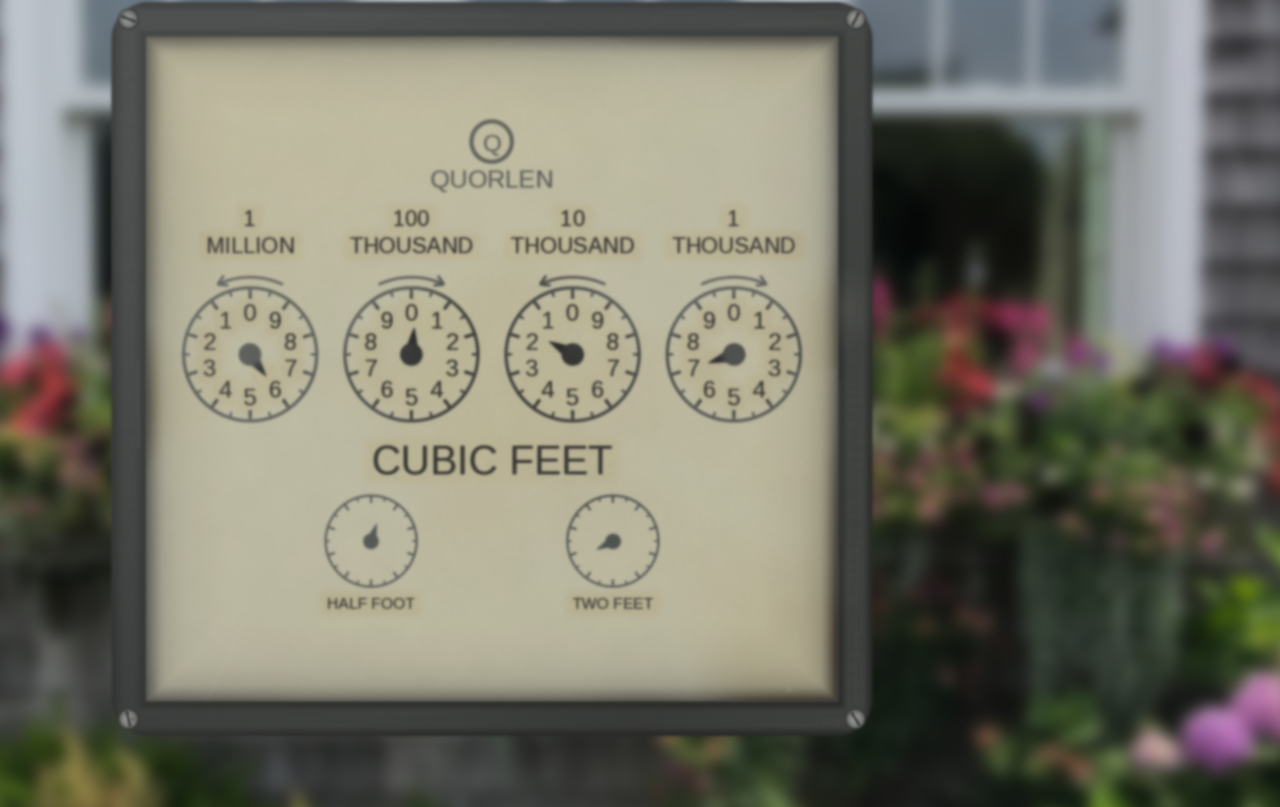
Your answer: **601700** ft³
